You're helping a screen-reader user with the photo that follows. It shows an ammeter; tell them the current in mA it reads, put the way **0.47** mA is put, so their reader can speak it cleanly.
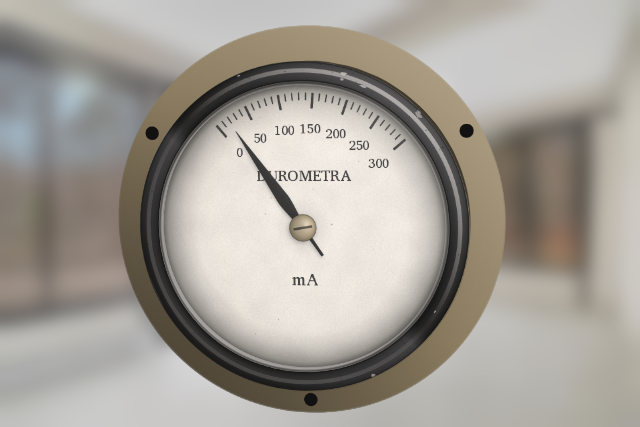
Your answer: **20** mA
